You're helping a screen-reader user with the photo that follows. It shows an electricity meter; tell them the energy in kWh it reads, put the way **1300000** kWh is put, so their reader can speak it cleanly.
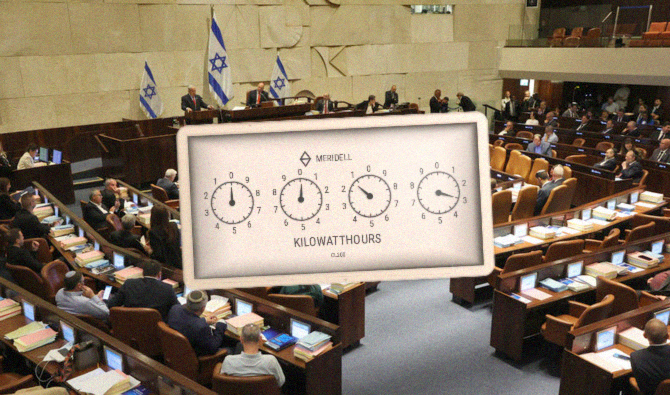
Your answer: **13** kWh
